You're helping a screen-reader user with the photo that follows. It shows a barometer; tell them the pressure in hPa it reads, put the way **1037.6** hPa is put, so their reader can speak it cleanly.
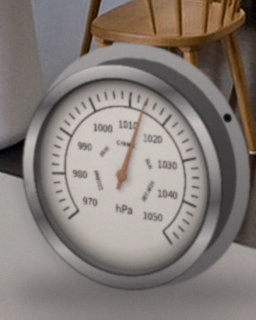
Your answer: **1014** hPa
